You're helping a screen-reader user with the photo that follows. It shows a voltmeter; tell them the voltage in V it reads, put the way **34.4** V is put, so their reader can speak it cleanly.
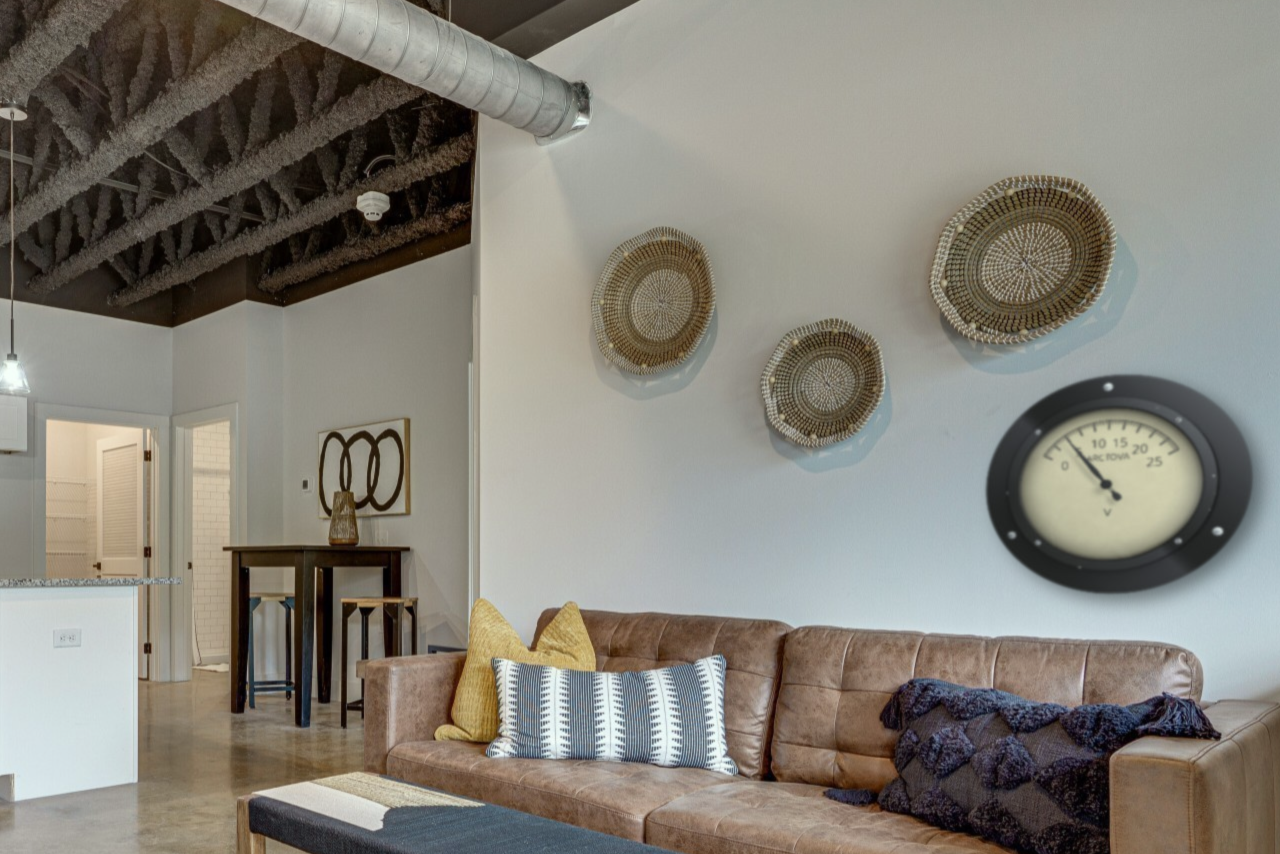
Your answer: **5** V
